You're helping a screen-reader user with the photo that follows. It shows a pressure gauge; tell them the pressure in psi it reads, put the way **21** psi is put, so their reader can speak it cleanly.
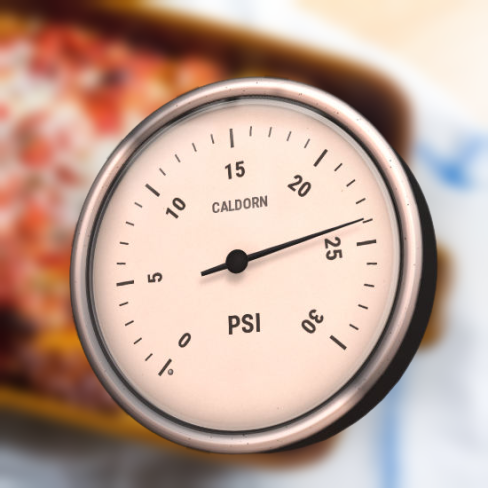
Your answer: **24** psi
